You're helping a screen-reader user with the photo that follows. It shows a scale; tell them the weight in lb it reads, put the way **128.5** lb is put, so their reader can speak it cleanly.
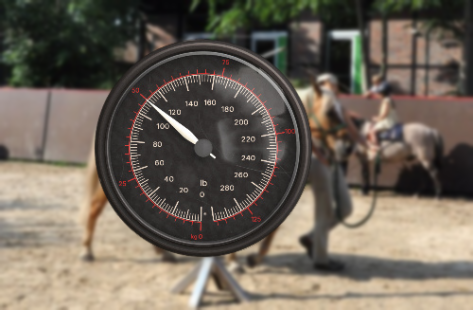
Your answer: **110** lb
